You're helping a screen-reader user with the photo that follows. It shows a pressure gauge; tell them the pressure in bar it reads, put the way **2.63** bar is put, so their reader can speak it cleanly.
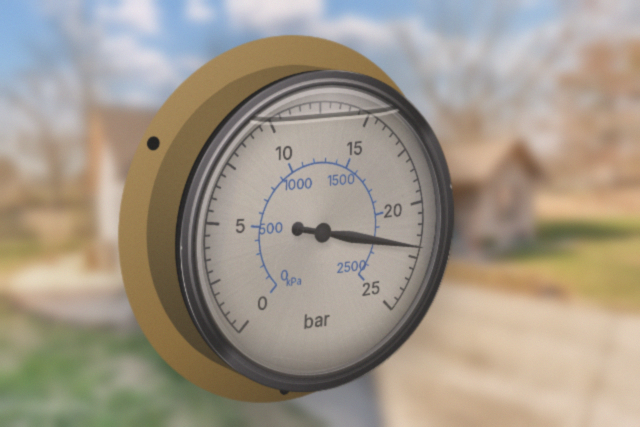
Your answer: **22** bar
